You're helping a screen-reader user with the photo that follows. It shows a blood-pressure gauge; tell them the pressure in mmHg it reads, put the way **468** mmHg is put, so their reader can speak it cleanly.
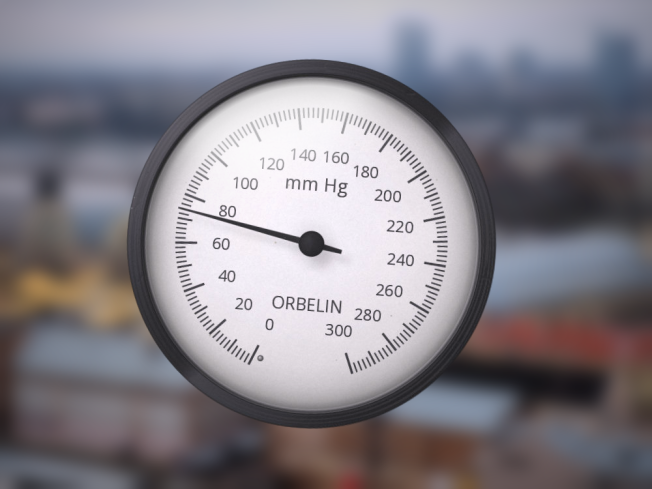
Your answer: **74** mmHg
